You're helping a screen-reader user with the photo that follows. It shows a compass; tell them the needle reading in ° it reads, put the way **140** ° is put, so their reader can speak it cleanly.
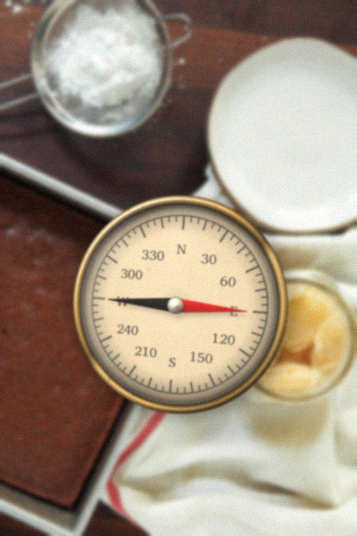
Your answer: **90** °
